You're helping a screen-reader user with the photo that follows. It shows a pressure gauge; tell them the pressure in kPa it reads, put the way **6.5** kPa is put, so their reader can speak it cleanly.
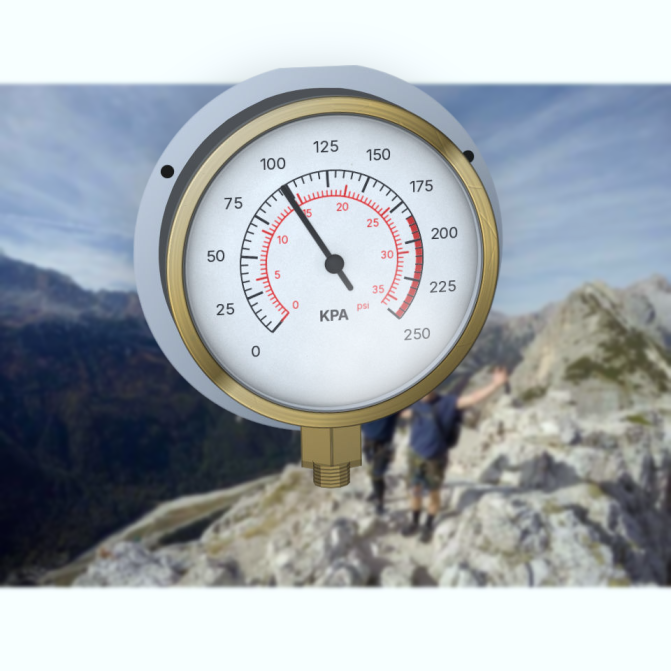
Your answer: **97.5** kPa
